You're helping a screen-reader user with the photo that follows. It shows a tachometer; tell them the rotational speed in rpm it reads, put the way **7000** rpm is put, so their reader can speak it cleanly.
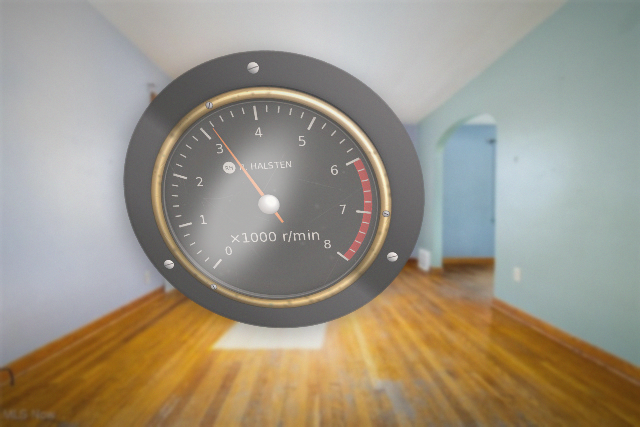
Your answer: **3200** rpm
